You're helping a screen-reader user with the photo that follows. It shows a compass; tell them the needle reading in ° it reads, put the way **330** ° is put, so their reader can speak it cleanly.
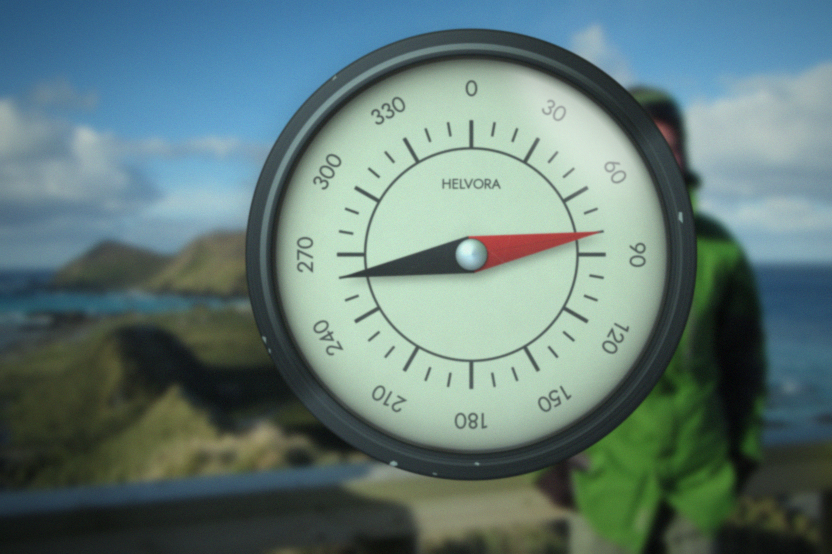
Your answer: **80** °
